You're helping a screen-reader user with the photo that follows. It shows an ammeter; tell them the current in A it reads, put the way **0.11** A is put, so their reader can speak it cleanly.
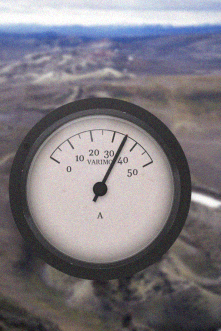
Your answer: **35** A
